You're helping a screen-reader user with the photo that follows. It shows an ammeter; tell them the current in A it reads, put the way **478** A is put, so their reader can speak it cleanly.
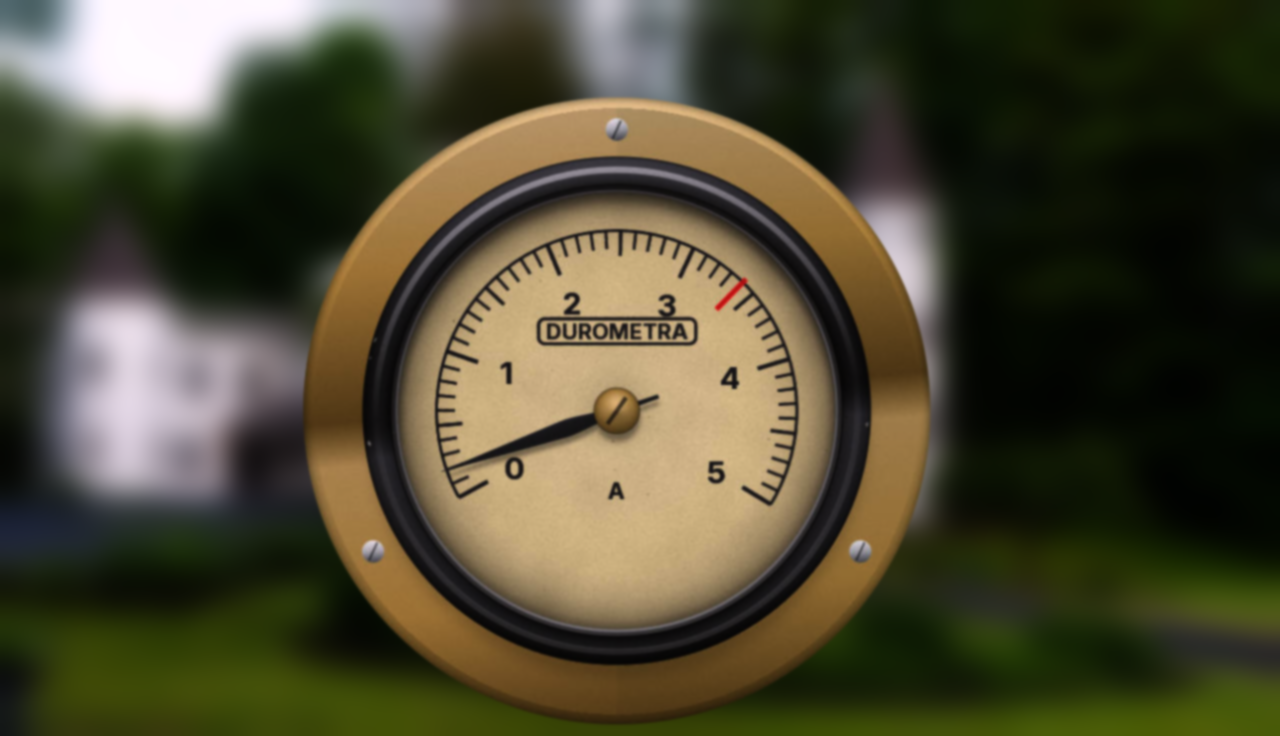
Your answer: **0.2** A
